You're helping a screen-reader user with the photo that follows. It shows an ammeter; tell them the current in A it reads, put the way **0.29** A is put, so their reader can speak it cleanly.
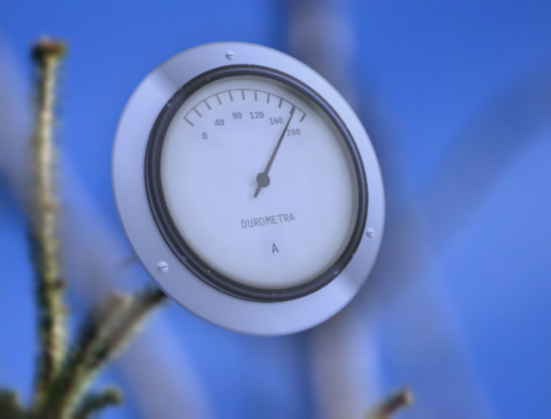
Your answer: **180** A
